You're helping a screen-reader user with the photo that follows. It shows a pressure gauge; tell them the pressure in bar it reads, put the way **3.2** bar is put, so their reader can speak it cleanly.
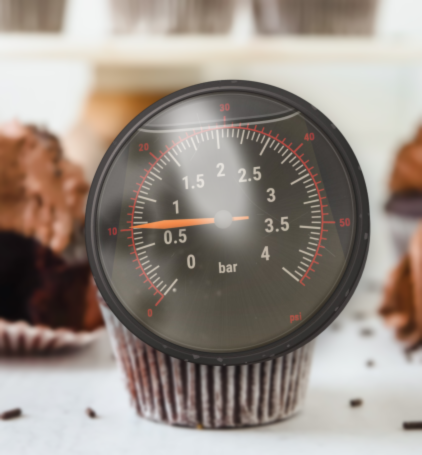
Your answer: **0.7** bar
